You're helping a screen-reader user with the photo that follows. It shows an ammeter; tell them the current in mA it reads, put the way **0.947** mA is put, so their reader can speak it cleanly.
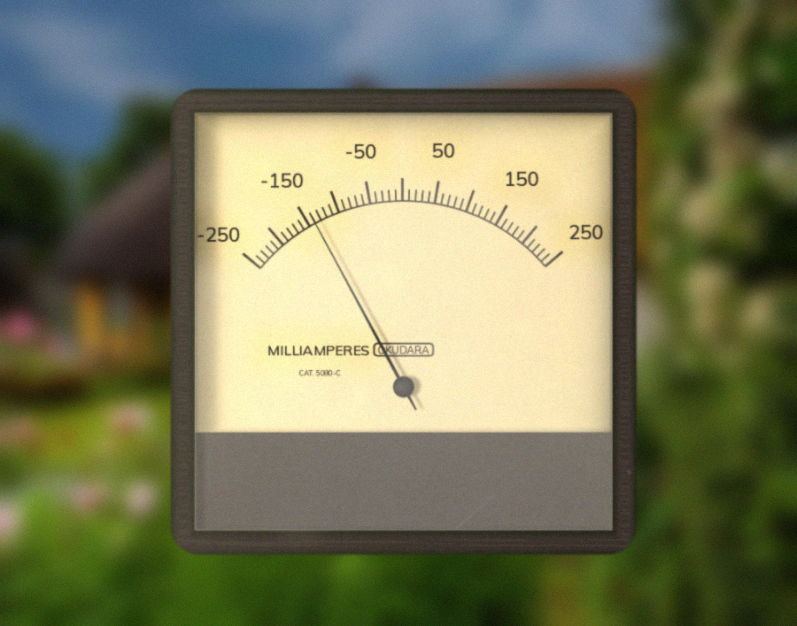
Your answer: **-140** mA
